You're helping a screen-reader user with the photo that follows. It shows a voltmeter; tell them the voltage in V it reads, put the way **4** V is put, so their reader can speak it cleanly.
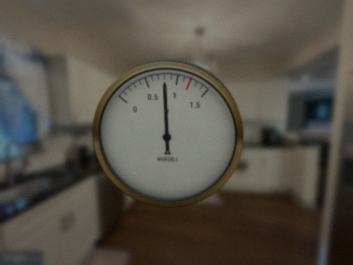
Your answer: **0.8** V
